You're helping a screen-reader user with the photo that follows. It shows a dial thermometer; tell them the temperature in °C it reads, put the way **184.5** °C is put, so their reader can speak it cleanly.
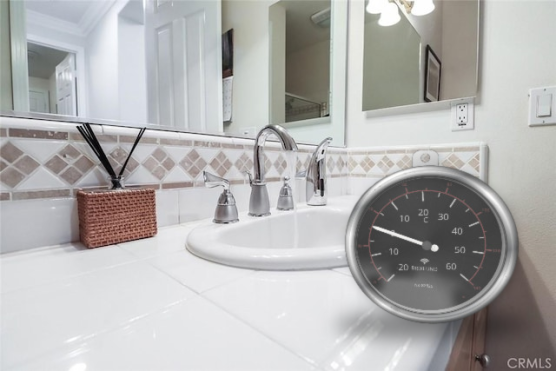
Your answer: **0** °C
